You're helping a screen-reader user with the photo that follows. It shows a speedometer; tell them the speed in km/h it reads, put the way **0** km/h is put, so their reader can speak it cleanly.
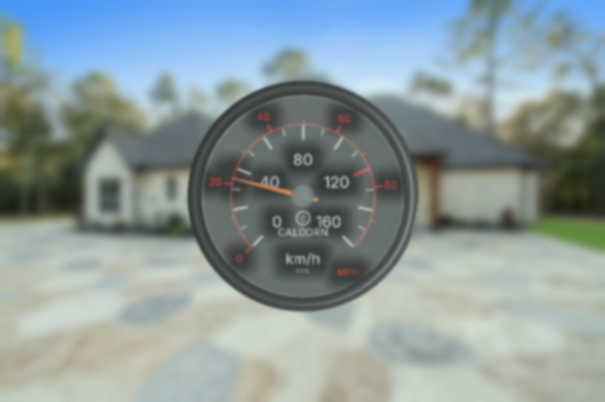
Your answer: **35** km/h
